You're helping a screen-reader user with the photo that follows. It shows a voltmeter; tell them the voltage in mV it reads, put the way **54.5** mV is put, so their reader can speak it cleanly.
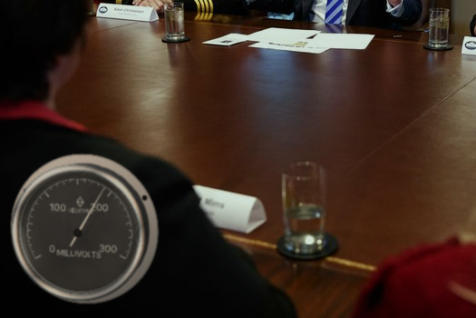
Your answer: **190** mV
